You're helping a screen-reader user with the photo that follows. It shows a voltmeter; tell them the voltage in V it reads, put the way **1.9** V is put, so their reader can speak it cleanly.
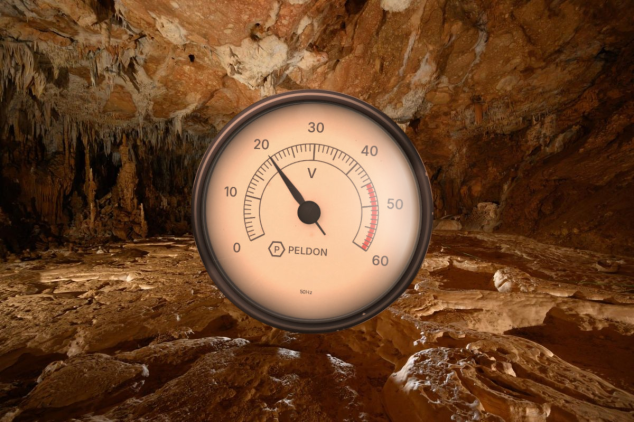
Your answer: **20** V
